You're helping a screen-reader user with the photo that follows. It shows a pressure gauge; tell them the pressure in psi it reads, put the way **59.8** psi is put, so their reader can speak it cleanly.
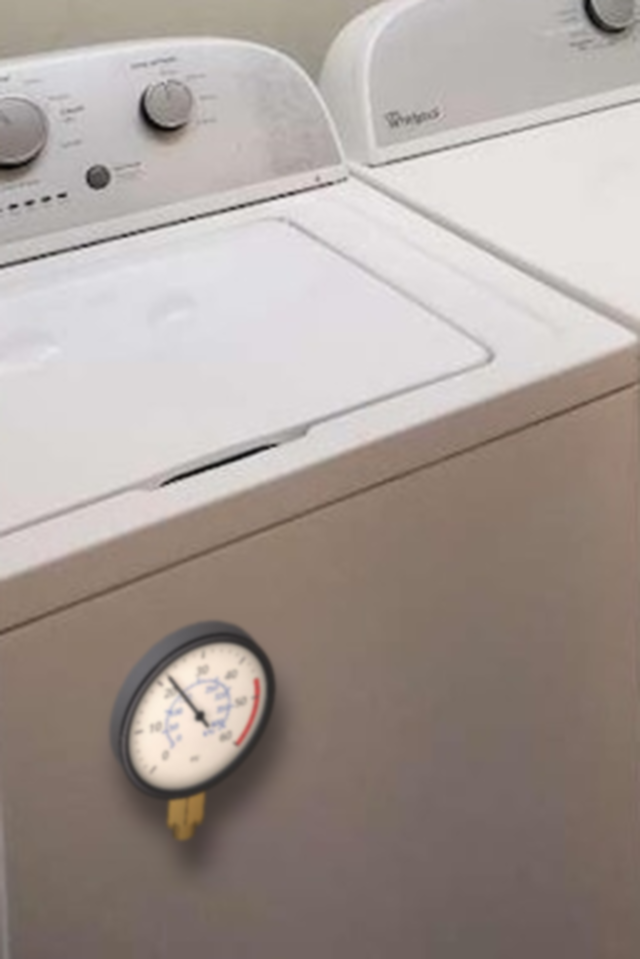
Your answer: **22** psi
